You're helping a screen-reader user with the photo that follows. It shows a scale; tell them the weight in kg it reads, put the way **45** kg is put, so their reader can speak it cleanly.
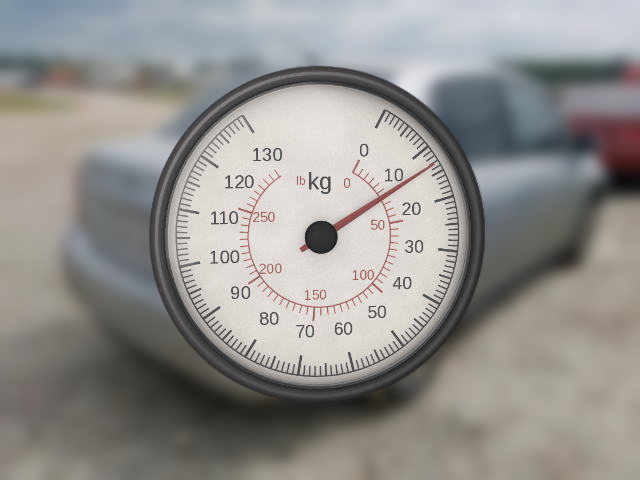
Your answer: **13** kg
